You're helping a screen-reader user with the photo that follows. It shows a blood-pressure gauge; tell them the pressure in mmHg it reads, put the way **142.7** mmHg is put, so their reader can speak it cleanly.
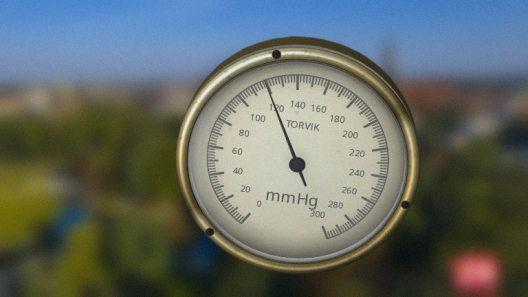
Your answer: **120** mmHg
